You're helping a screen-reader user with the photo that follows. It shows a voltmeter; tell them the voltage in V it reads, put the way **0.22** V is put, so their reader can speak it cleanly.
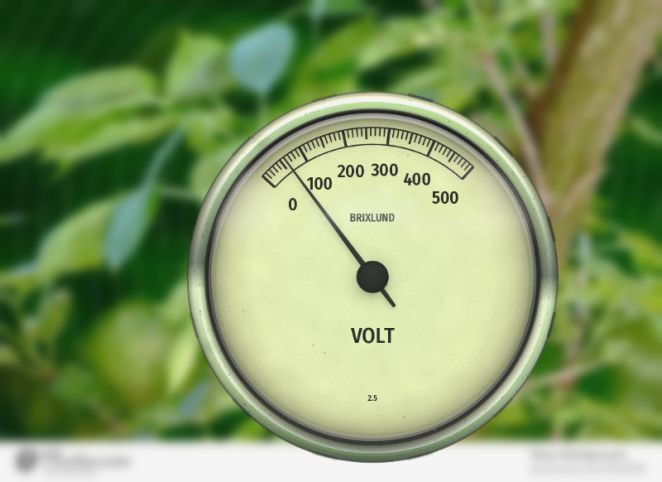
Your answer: **60** V
